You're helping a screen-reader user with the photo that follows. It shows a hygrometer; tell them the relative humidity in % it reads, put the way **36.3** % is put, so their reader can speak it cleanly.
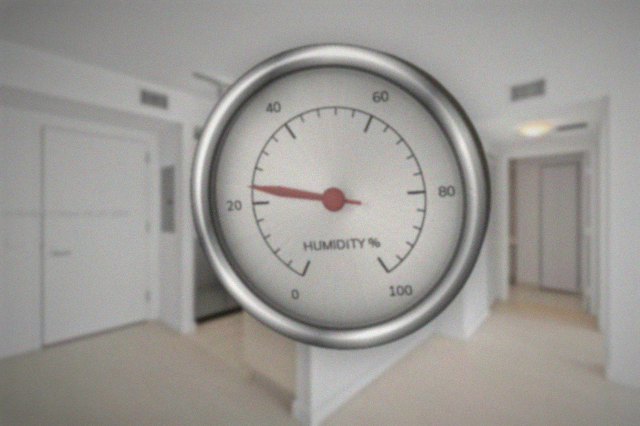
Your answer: **24** %
